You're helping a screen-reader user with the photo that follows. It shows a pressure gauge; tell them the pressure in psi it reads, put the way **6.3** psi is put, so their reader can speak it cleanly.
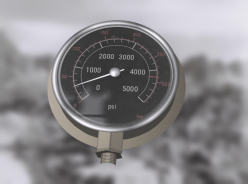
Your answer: **400** psi
